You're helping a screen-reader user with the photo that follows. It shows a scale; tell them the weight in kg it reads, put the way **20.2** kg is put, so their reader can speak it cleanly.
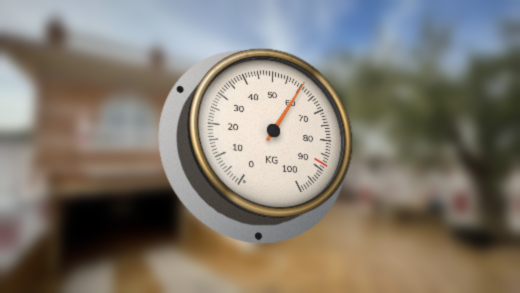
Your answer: **60** kg
